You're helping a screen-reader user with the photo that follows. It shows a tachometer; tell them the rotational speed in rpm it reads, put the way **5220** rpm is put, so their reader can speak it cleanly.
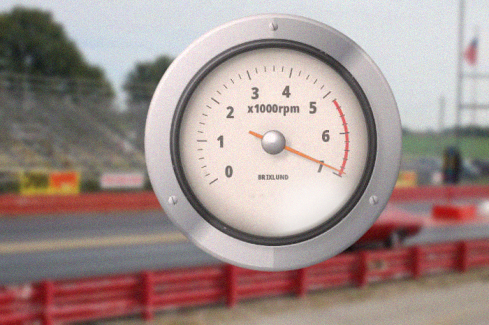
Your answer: **6900** rpm
